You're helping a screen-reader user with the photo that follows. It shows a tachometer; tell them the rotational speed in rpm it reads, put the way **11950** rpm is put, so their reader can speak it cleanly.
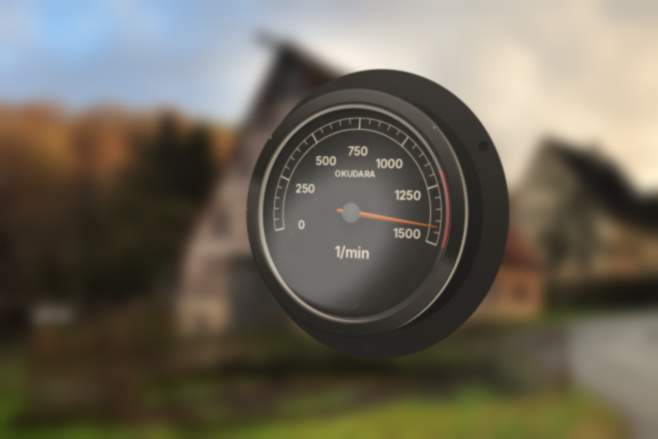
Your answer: **1425** rpm
